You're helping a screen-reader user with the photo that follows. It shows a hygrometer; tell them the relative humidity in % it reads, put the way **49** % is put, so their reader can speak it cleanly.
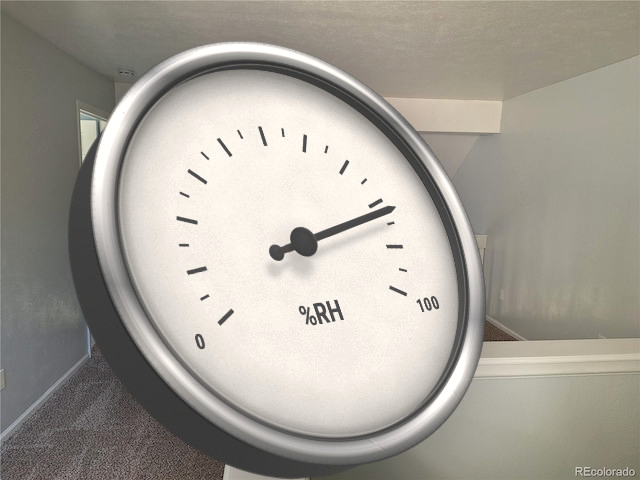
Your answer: **82.5** %
